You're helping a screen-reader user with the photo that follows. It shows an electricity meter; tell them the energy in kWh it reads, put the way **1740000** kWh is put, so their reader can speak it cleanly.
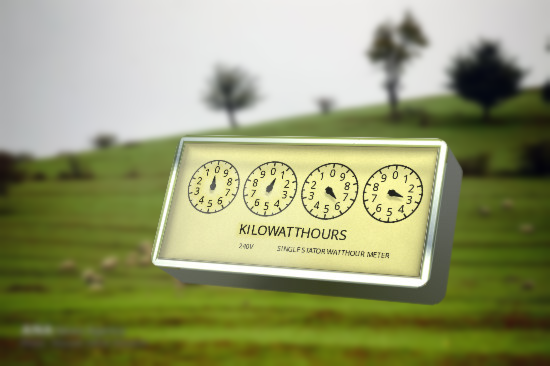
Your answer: **63** kWh
